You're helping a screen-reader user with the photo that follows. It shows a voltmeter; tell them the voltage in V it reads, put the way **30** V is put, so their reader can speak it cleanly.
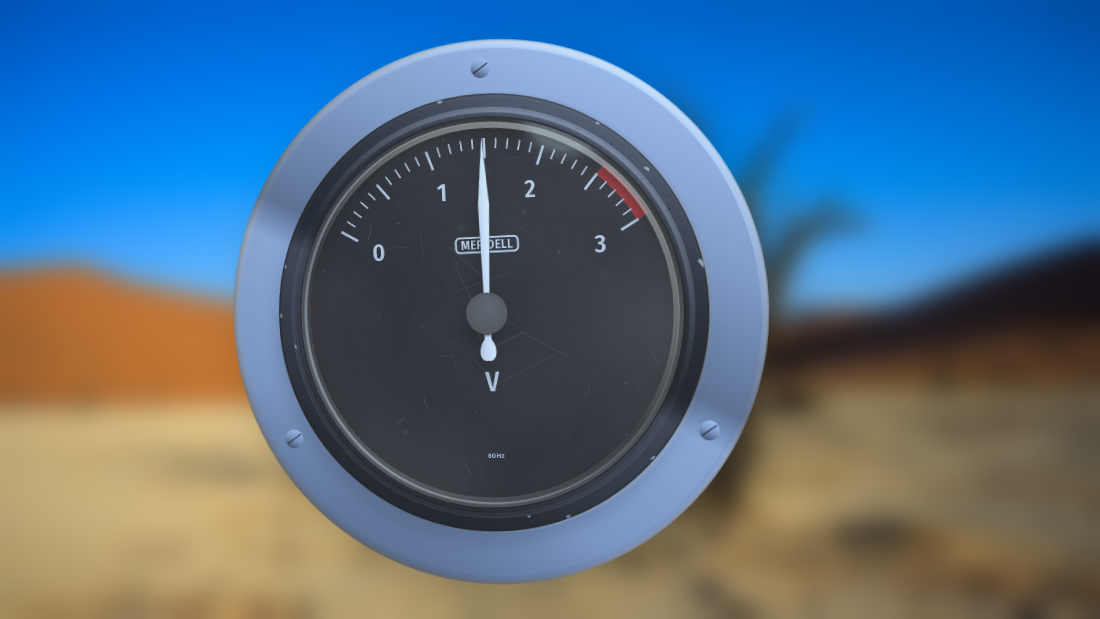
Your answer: **1.5** V
